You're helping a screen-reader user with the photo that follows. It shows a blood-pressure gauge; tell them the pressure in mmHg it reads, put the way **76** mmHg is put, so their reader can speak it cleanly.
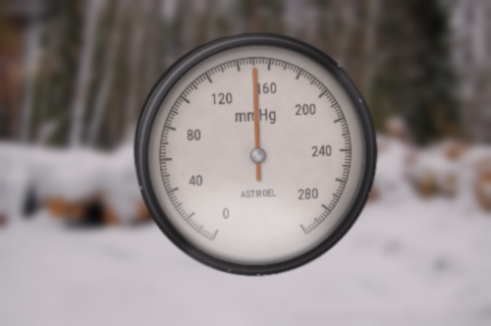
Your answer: **150** mmHg
